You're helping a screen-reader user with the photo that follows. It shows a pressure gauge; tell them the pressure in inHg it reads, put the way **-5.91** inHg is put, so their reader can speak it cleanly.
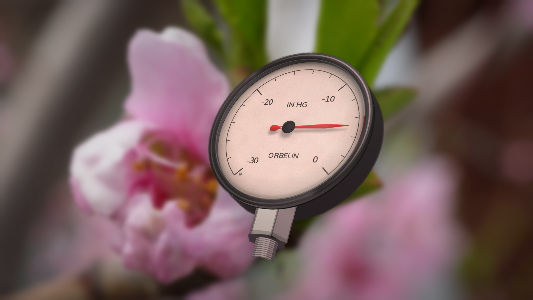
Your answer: **-5** inHg
